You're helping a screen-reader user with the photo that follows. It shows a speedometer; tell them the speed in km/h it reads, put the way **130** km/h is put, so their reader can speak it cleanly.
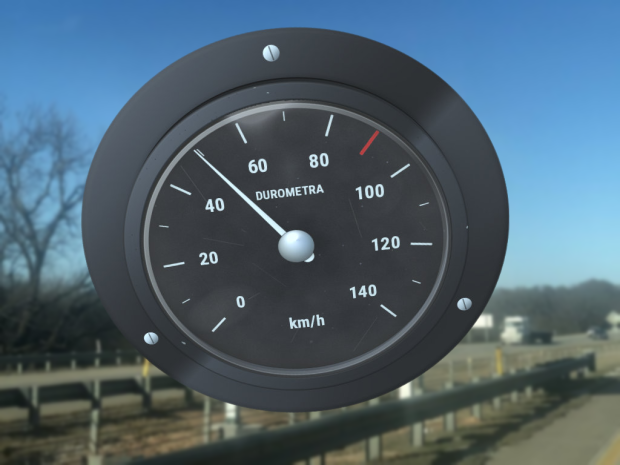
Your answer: **50** km/h
